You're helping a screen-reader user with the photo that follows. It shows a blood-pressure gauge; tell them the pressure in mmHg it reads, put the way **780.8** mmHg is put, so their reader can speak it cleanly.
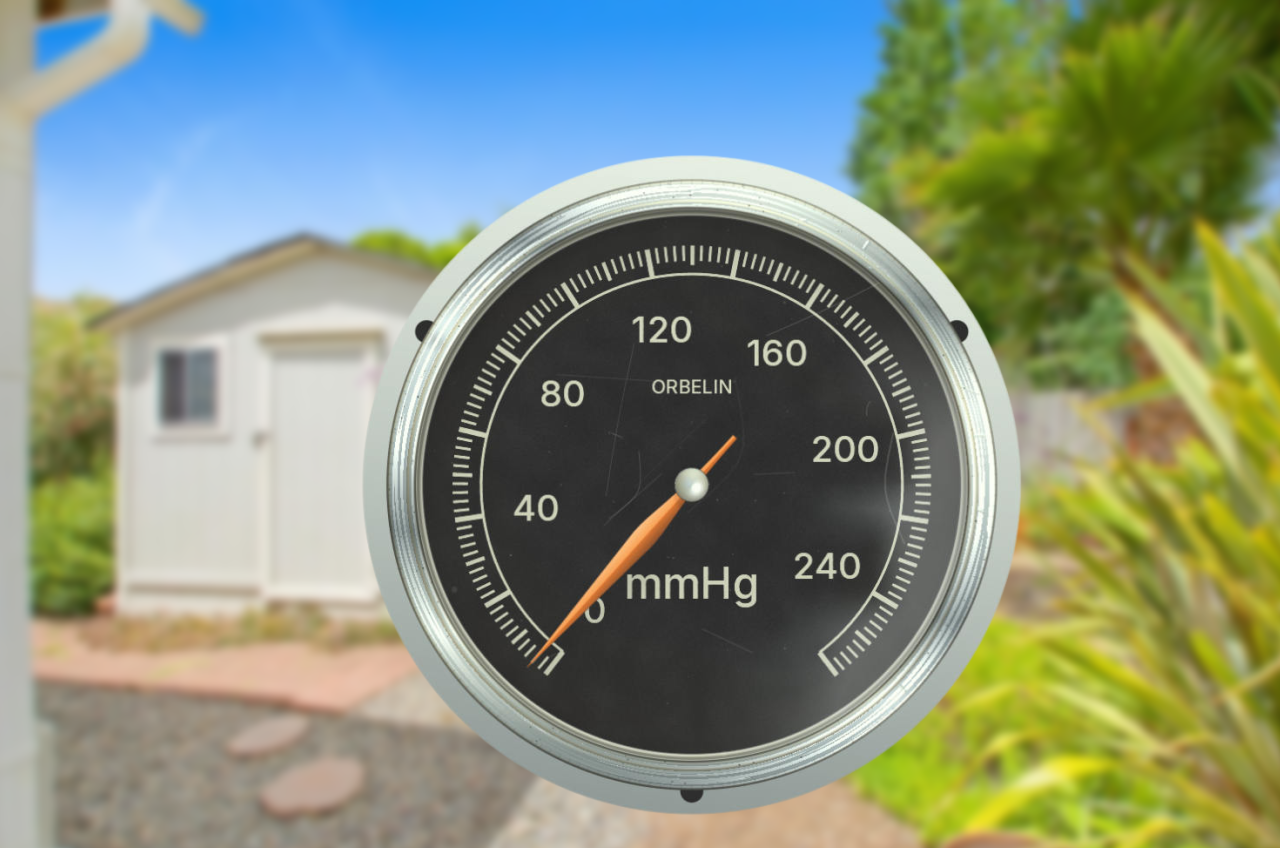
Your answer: **4** mmHg
